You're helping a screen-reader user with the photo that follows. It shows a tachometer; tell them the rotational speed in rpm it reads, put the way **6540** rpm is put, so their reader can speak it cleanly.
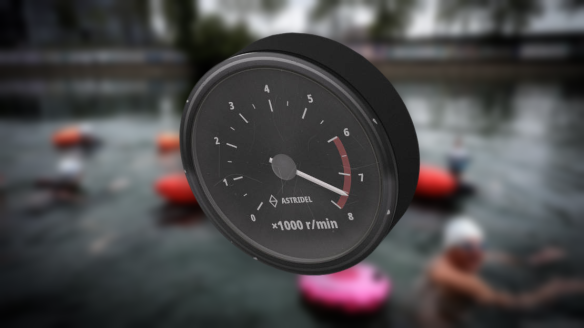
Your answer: **7500** rpm
